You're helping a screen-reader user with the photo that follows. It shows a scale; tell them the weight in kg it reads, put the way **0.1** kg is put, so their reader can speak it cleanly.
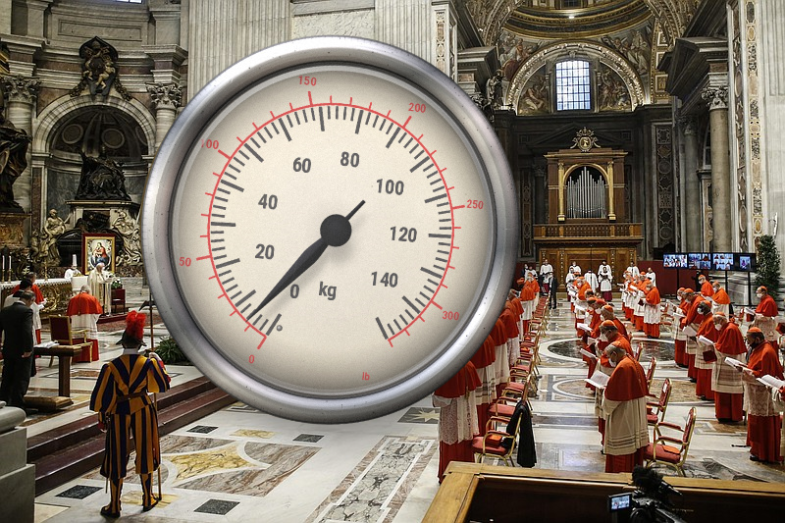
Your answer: **6** kg
